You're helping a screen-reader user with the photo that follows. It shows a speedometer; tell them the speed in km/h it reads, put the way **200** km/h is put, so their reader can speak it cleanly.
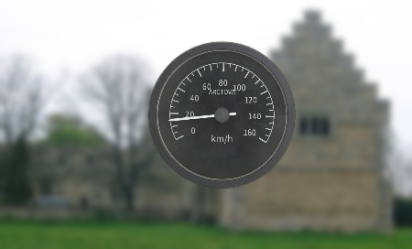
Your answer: **15** km/h
